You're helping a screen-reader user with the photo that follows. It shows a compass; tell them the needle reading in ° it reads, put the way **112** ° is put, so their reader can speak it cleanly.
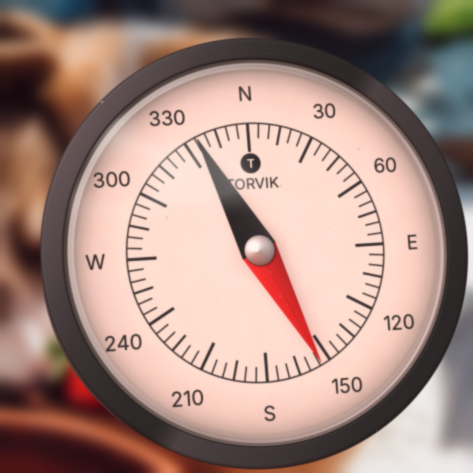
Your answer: **155** °
